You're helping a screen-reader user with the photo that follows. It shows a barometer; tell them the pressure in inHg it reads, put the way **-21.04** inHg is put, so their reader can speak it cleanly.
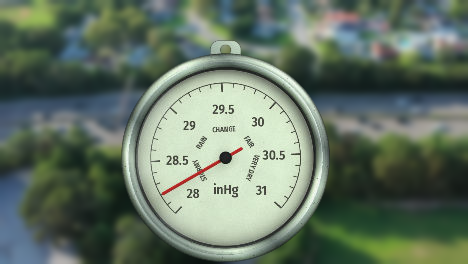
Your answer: **28.2** inHg
